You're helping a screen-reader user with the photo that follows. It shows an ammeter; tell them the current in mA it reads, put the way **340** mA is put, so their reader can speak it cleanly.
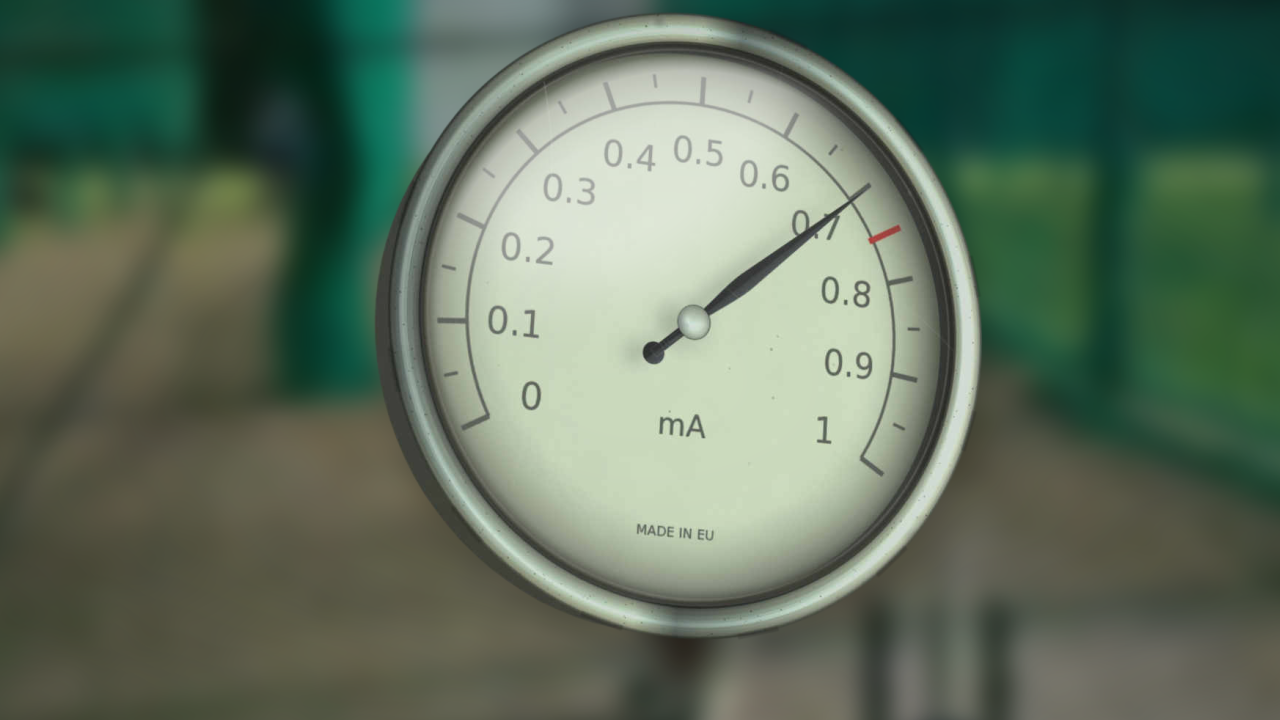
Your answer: **0.7** mA
